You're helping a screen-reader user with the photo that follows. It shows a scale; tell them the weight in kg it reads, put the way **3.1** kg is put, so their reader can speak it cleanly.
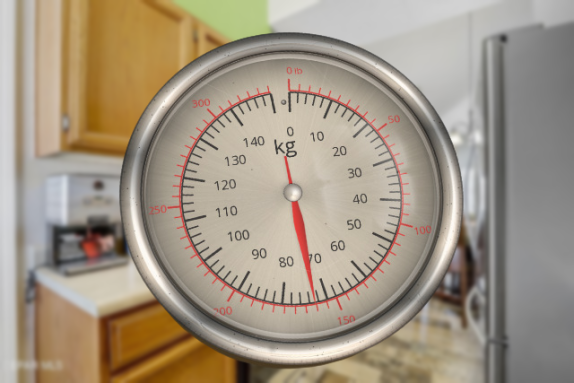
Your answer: **73** kg
